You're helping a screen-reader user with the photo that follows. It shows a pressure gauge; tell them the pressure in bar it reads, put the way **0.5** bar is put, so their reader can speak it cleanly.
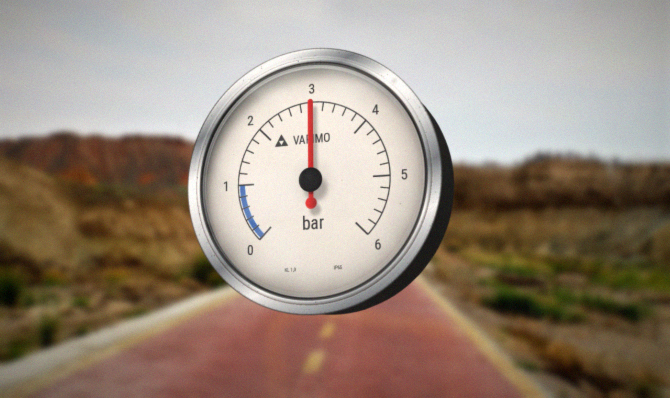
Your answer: **3** bar
